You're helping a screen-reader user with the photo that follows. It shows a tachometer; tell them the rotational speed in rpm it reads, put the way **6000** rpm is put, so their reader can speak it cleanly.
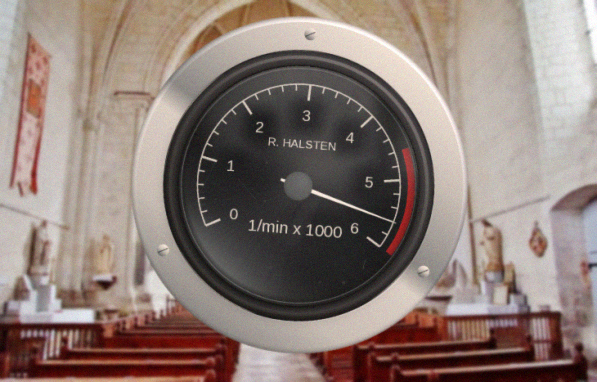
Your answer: **5600** rpm
